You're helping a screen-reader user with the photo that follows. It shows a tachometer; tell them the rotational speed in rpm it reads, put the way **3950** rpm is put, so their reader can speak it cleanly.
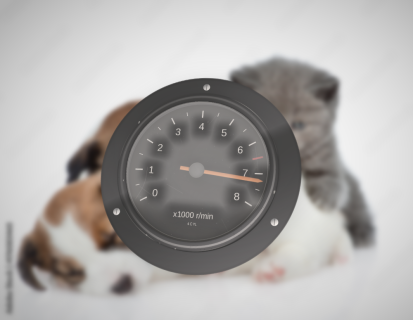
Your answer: **7250** rpm
